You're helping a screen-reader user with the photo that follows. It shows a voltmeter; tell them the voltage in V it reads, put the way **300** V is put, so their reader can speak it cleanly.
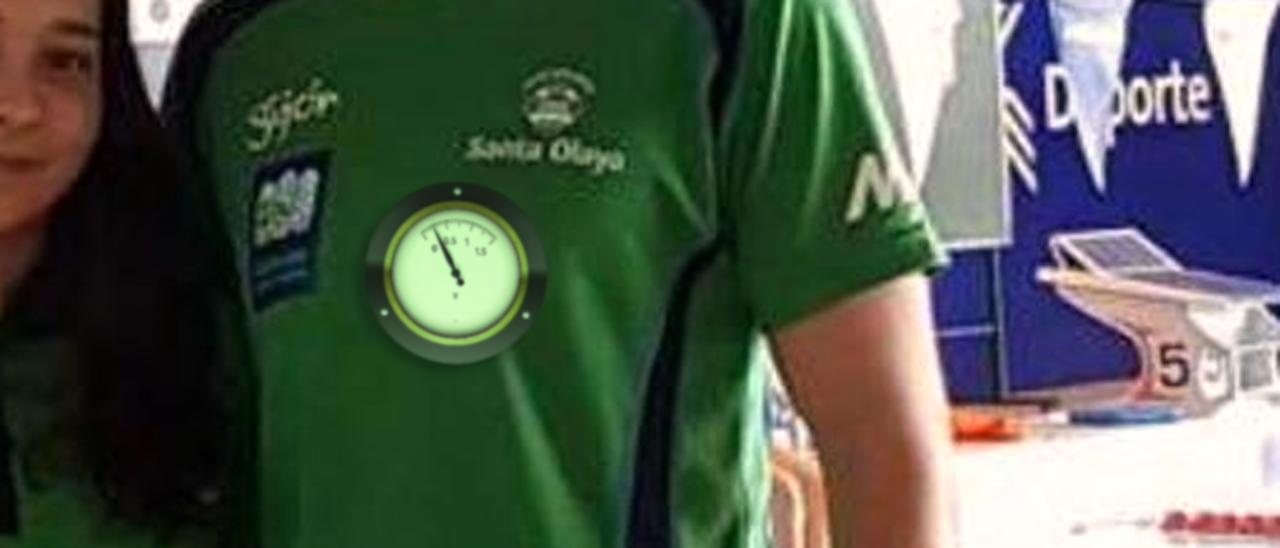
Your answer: **0.25** V
